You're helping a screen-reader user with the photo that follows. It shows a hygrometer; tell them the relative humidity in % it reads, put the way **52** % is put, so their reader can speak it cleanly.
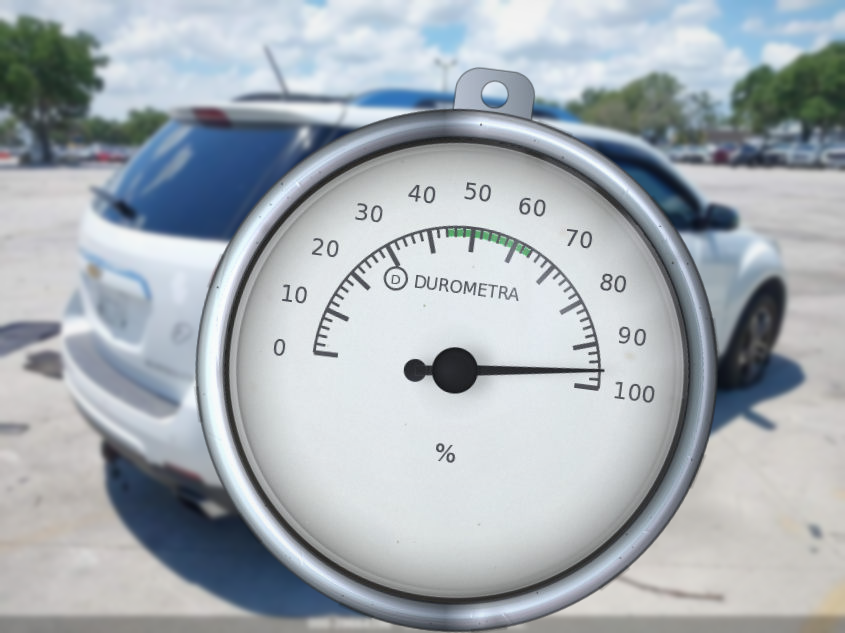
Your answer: **96** %
